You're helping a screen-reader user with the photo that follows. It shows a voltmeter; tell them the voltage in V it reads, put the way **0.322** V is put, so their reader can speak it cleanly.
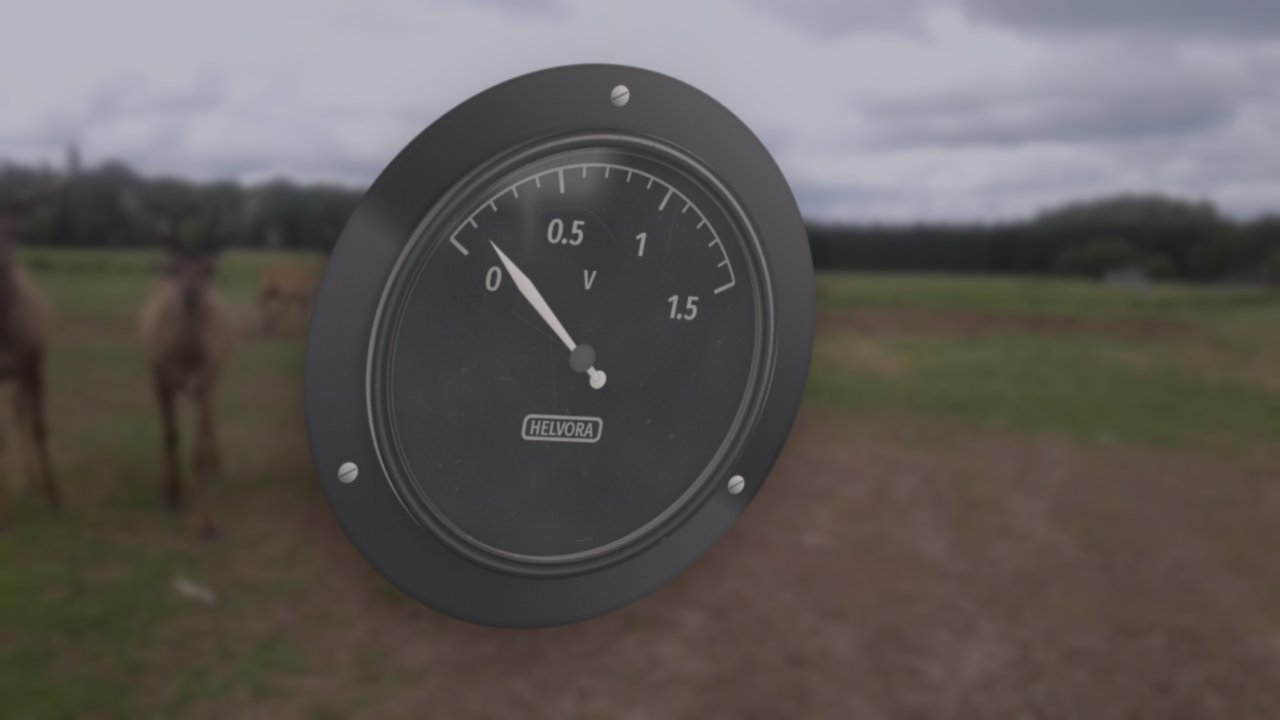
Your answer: **0.1** V
